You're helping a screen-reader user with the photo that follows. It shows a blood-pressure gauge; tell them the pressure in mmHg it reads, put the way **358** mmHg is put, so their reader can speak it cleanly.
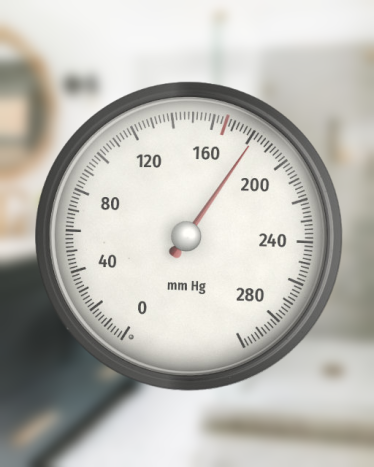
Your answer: **182** mmHg
